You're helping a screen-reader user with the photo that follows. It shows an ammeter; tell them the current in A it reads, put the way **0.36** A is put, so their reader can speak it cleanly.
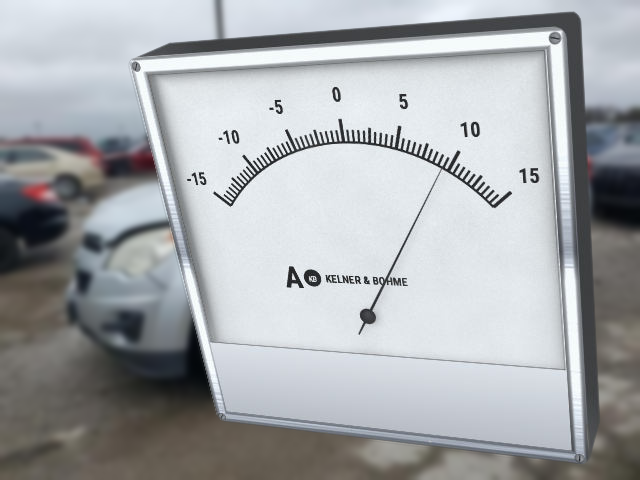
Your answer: **9.5** A
